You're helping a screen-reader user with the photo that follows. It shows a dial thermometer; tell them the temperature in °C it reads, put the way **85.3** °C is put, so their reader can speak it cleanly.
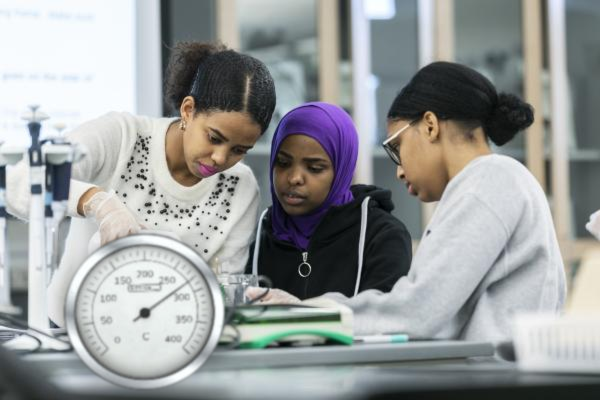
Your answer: **280** °C
